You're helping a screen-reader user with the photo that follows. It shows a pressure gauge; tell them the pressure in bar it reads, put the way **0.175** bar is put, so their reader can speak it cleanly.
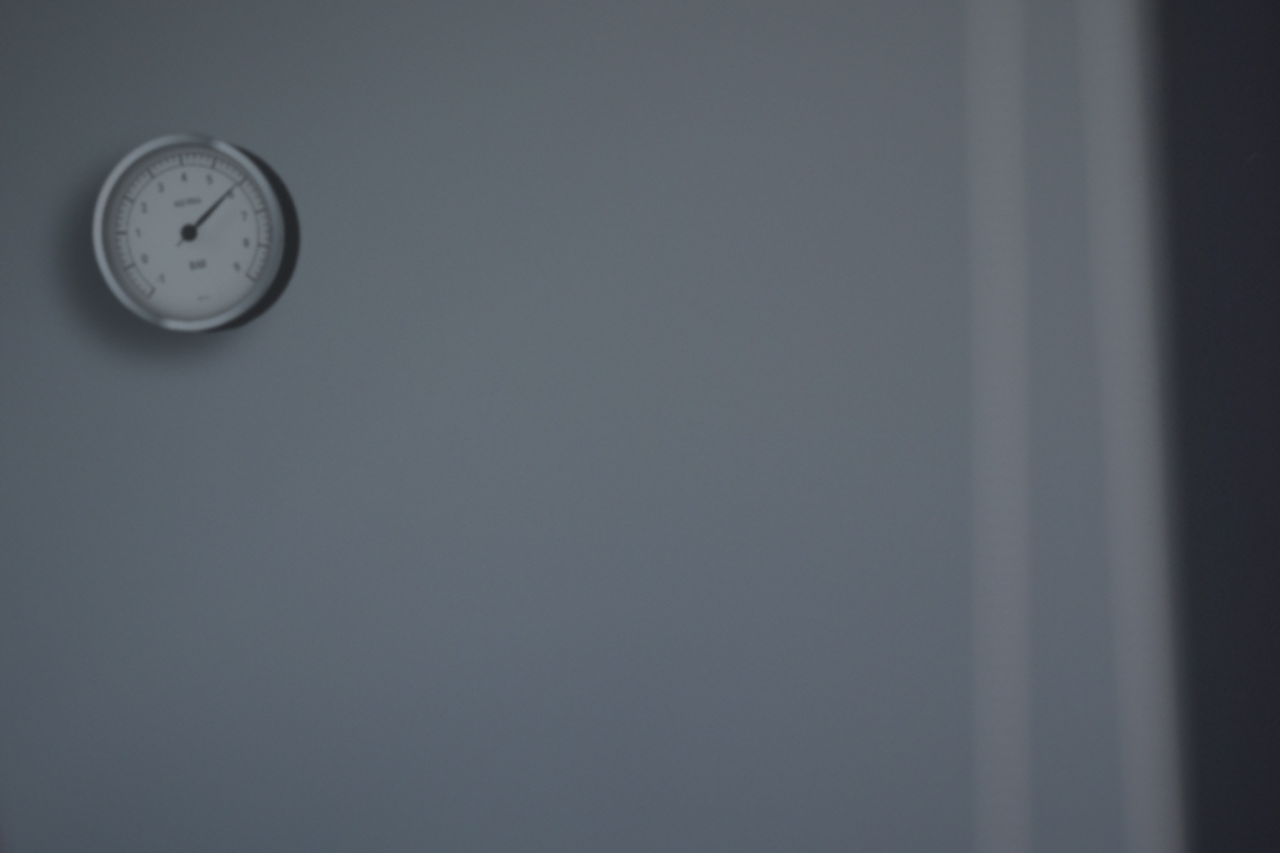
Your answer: **6** bar
